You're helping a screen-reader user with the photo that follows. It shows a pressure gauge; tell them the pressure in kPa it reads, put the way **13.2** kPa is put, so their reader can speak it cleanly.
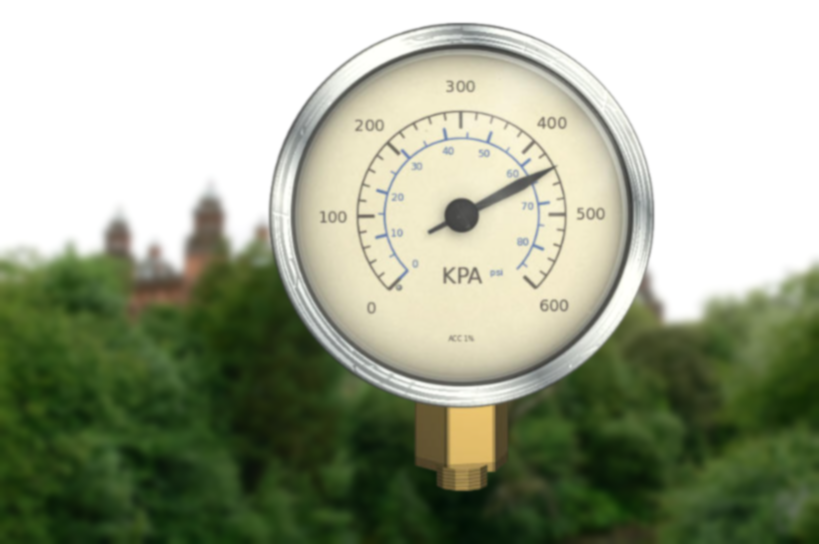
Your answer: **440** kPa
